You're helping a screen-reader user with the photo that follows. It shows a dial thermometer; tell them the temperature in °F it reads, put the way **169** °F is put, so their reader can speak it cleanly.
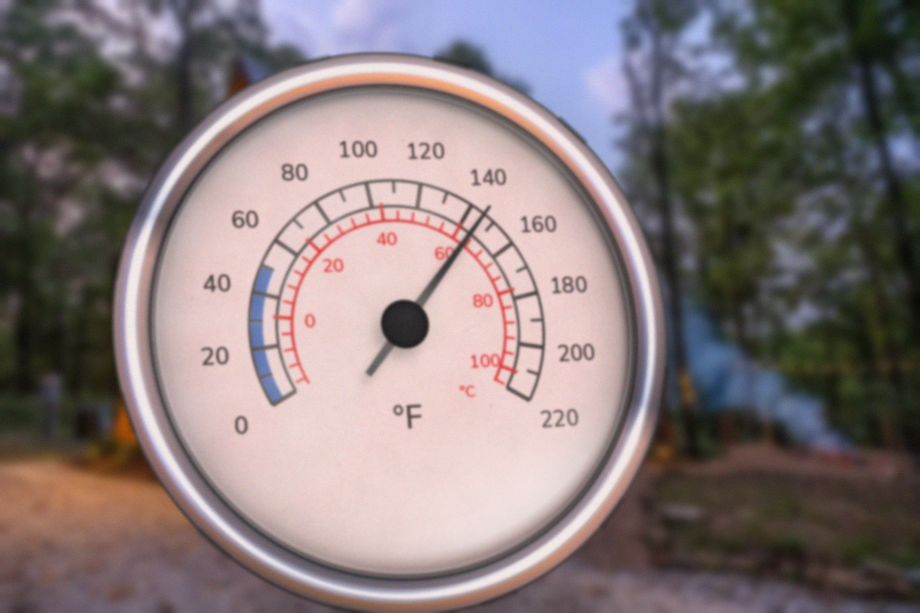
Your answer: **145** °F
